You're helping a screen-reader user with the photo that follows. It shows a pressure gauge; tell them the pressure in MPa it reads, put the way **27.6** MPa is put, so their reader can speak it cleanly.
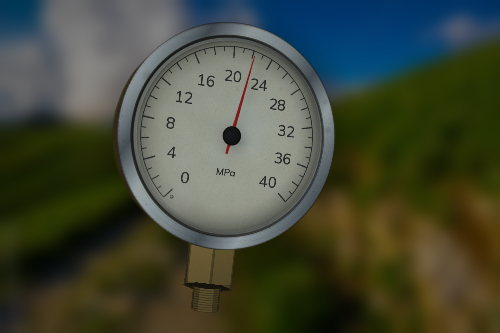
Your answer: **22** MPa
